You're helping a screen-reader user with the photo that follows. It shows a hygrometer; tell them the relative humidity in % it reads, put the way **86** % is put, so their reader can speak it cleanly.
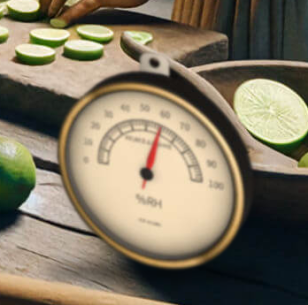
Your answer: **60** %
